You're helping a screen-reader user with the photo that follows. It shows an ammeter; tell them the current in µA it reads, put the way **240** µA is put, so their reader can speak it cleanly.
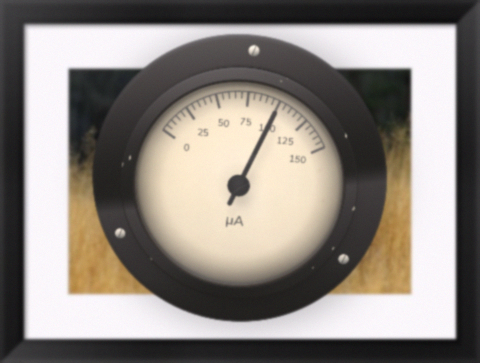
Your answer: **100** µA
